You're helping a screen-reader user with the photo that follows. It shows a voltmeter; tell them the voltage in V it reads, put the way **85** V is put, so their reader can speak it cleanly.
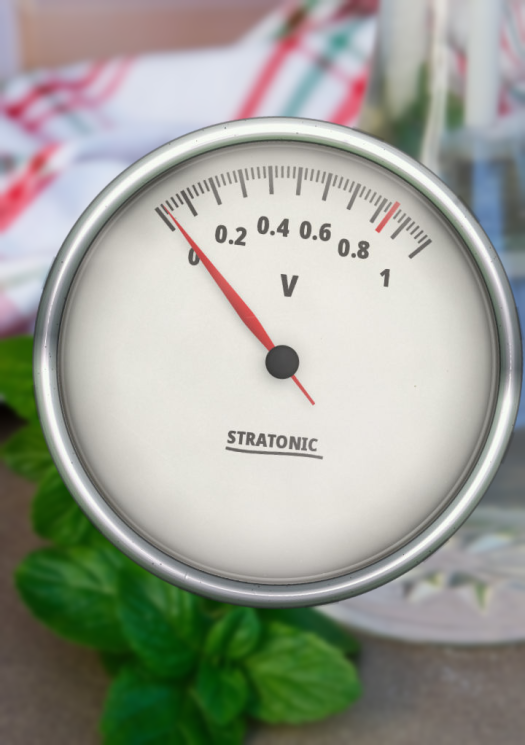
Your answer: **0.02** V
